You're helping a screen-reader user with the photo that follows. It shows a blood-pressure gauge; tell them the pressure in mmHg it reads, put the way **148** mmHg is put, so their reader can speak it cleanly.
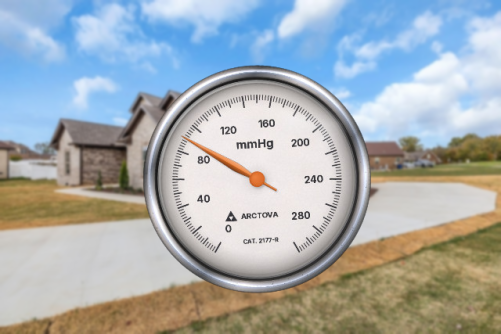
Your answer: **90** mmHg
